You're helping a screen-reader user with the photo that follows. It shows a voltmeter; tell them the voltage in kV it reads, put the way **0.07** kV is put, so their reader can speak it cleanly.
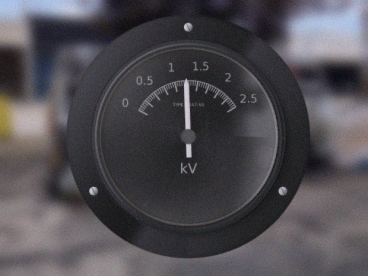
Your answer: **1.25** kV
